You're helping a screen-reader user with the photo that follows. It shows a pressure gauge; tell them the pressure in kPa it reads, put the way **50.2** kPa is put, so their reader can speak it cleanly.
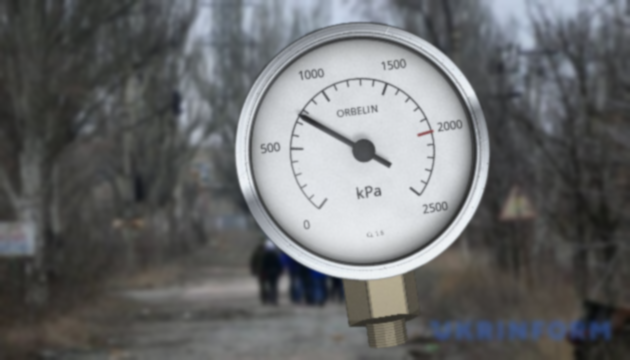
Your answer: **750** kPa
